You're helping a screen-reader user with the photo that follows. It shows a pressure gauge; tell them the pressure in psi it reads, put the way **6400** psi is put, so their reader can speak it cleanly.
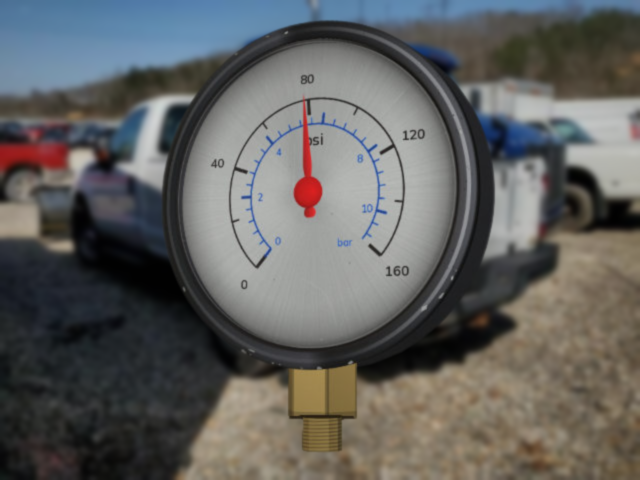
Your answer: **80** psi
